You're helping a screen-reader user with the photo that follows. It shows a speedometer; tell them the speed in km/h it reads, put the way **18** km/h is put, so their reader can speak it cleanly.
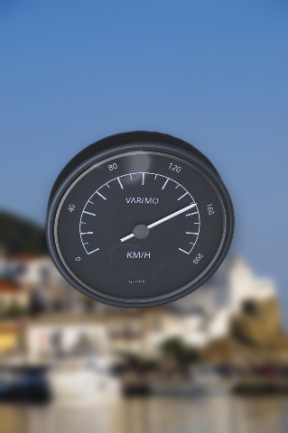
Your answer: **150** km/h
